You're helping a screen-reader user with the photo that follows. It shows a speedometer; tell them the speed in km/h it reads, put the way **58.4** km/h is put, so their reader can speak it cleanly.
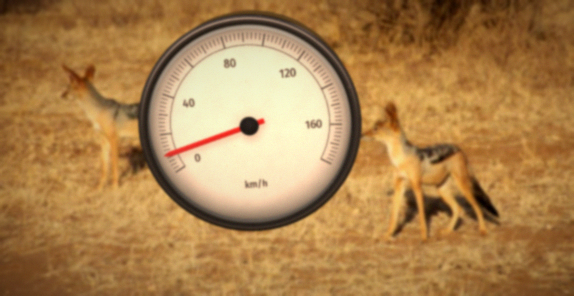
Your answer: **10** km/h
